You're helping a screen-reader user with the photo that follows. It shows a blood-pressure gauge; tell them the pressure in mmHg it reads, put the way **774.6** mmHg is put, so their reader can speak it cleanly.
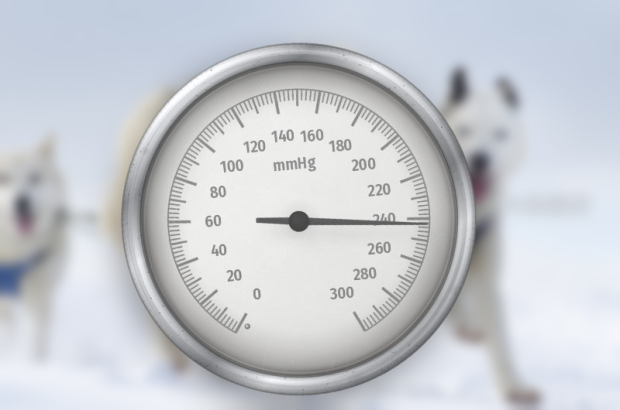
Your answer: **242** mmHg
